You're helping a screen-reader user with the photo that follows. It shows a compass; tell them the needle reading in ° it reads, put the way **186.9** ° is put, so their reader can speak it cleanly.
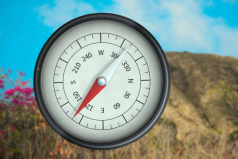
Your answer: **130** °
